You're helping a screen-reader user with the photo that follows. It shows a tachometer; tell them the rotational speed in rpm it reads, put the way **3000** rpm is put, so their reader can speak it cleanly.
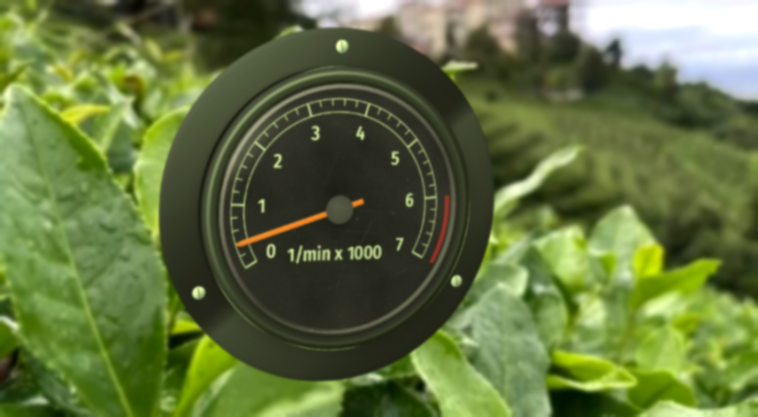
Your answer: **400** rpm
